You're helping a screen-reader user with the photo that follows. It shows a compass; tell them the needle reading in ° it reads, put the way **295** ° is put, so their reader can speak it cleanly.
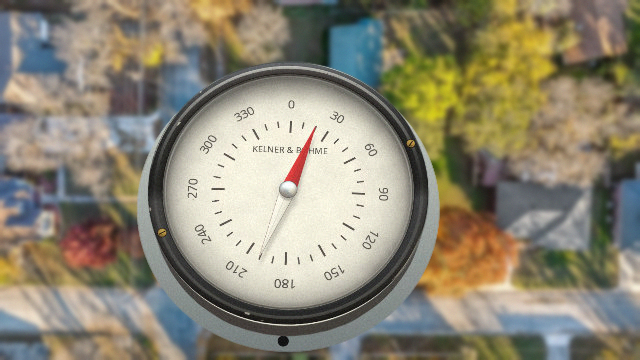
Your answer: **20** °
